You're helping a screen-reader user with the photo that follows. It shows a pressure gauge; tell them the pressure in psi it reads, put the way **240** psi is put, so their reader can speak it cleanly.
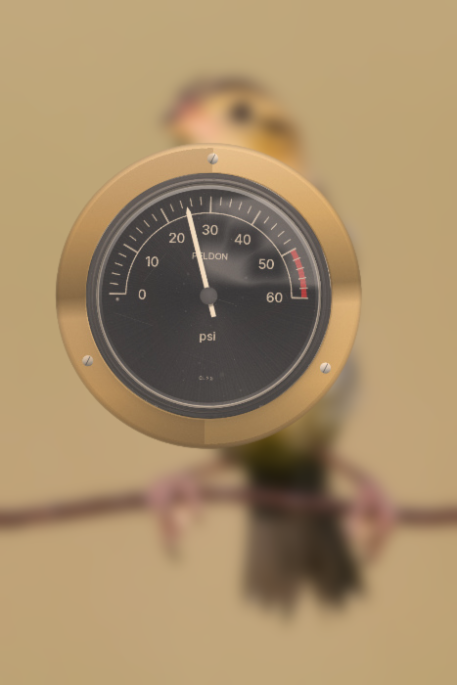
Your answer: **25** psi
